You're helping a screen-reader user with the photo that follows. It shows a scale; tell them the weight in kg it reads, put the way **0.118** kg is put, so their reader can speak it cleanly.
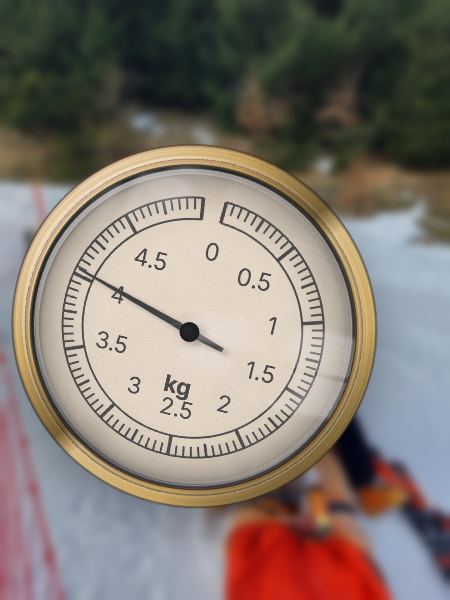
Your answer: **4.05** kg
